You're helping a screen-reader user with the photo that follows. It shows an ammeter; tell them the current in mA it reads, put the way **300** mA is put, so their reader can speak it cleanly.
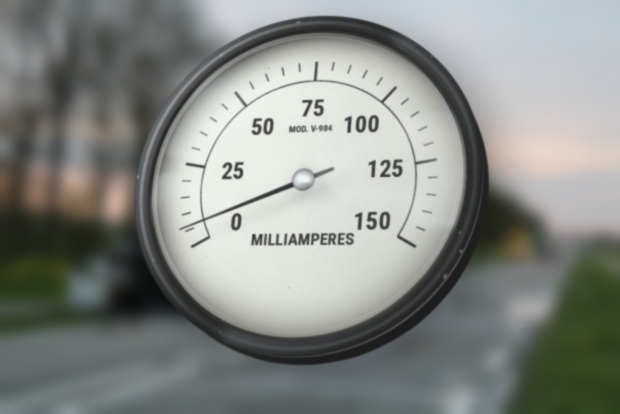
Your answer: **5** mA
